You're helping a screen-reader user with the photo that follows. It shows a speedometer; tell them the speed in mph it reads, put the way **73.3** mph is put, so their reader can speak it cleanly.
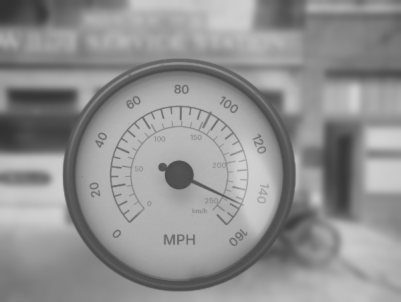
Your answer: **147.5** mph
